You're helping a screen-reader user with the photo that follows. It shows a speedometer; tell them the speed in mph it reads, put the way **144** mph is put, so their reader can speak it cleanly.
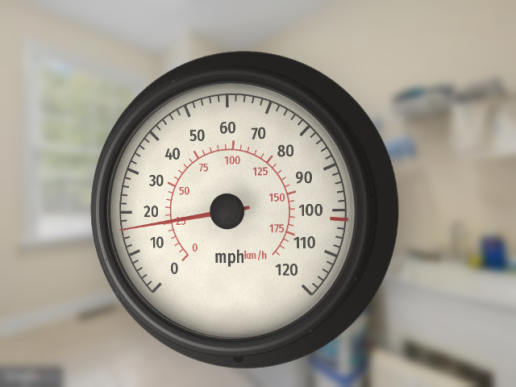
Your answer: **16** mph
